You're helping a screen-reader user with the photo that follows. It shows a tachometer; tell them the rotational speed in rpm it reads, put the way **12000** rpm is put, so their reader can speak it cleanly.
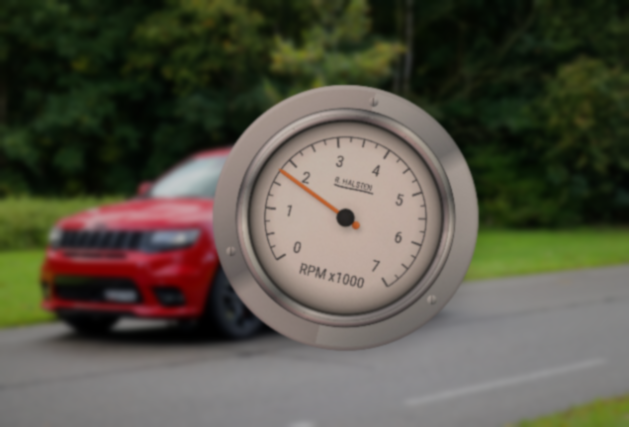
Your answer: **1750** rpm
